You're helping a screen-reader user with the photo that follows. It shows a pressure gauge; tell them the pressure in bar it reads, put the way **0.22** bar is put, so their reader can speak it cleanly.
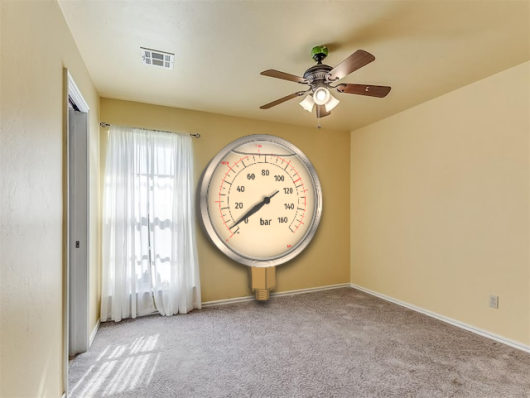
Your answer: **5** bar
